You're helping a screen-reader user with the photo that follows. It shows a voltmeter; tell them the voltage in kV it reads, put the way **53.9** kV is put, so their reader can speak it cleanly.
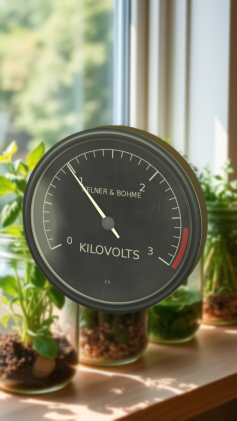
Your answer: **1** kV
